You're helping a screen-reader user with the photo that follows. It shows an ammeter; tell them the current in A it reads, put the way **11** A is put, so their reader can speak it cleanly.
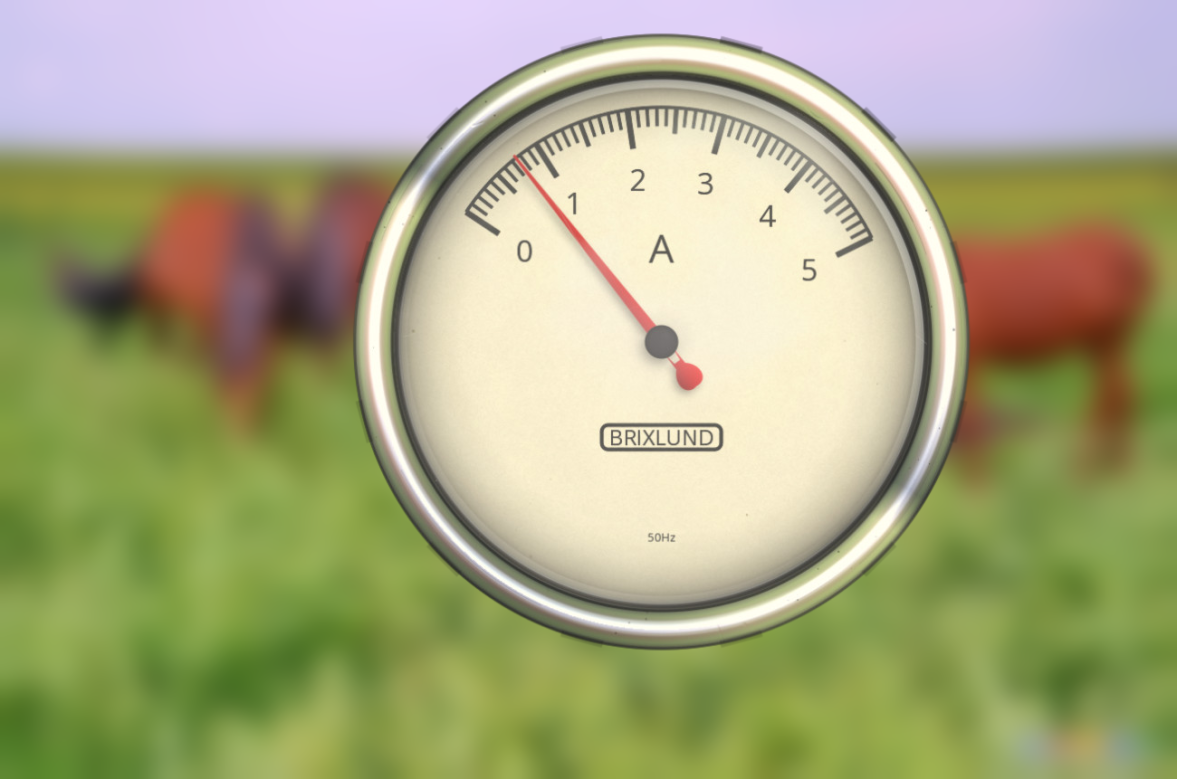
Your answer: **0.75** A
